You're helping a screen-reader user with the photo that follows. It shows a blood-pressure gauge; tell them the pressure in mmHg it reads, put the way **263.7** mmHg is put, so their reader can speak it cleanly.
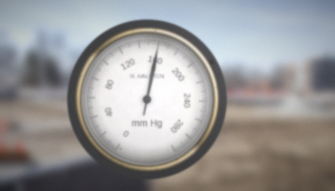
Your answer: **160** mmHg
